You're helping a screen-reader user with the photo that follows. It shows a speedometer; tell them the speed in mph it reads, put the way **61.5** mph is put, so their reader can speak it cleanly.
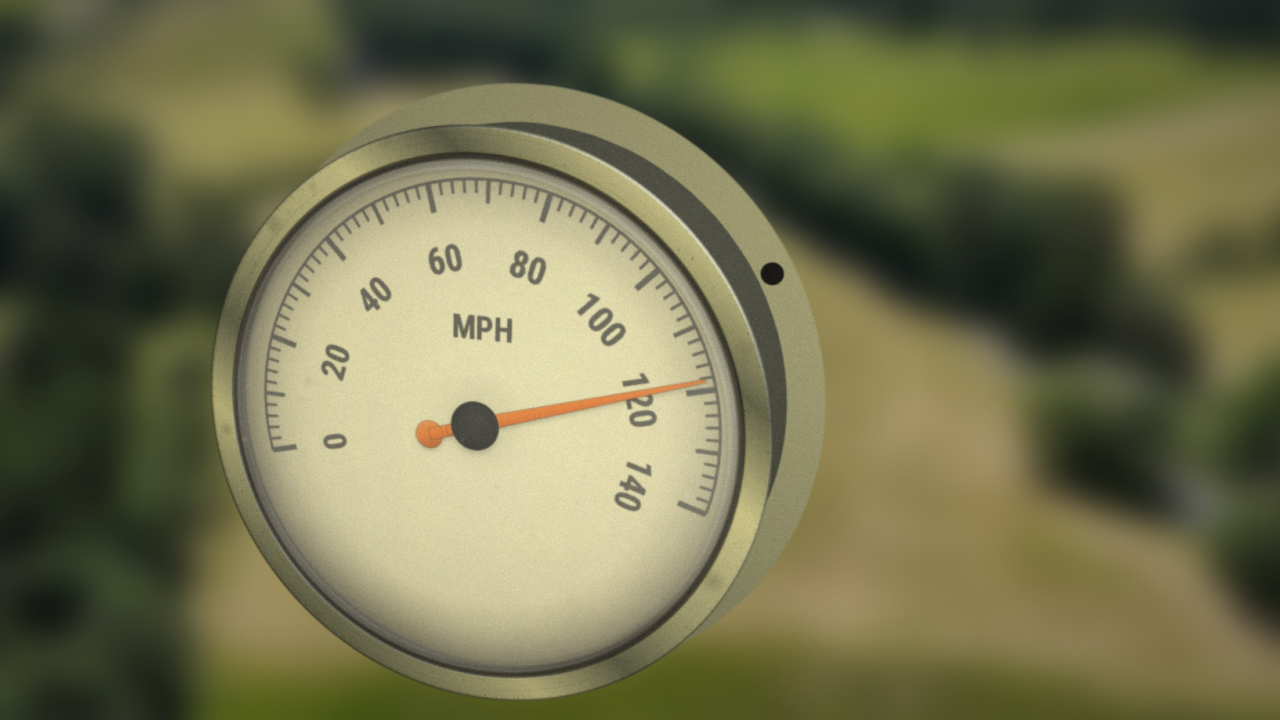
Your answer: **118** mph
